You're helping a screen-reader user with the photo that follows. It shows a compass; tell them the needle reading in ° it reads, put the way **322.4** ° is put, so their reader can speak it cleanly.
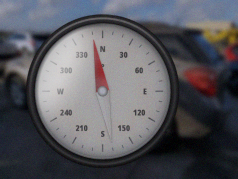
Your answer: **350** °
